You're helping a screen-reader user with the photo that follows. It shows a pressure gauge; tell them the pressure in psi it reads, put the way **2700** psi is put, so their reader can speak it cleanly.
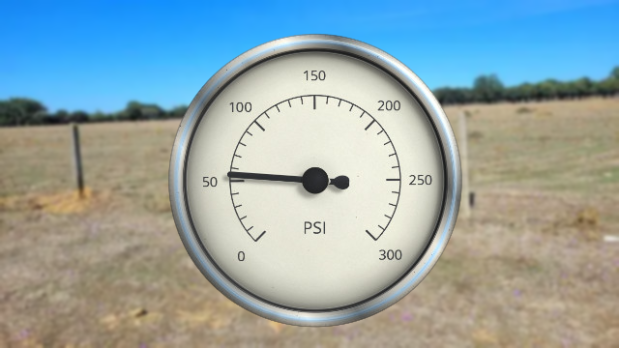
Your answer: **55** psi
